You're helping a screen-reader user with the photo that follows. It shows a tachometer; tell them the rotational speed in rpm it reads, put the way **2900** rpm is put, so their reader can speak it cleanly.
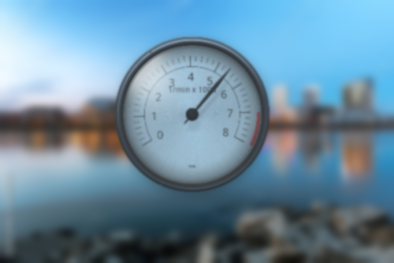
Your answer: **5400** rpm
